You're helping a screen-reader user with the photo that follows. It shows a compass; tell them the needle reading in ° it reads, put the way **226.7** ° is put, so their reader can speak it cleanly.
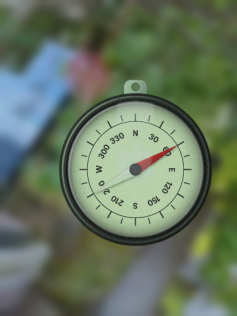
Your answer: **60** °
